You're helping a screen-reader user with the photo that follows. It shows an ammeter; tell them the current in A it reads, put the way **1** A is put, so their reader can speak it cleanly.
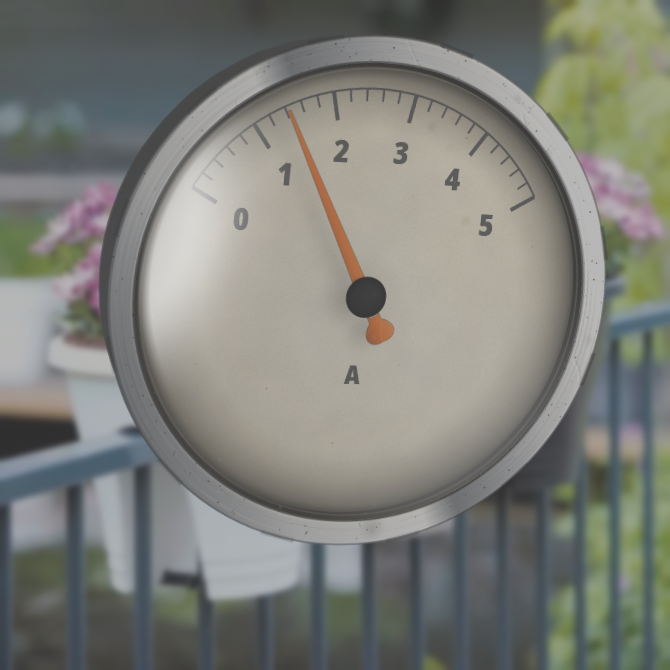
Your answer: **1.4** A
